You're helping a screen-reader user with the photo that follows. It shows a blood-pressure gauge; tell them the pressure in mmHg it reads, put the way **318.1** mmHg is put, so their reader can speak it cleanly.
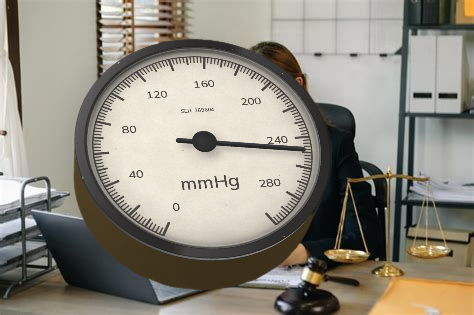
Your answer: **250** mmHg
